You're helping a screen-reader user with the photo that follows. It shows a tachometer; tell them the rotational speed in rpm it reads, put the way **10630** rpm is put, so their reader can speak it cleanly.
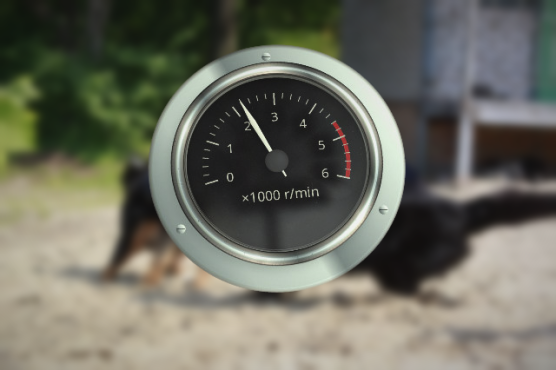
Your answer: **2200** rpm
